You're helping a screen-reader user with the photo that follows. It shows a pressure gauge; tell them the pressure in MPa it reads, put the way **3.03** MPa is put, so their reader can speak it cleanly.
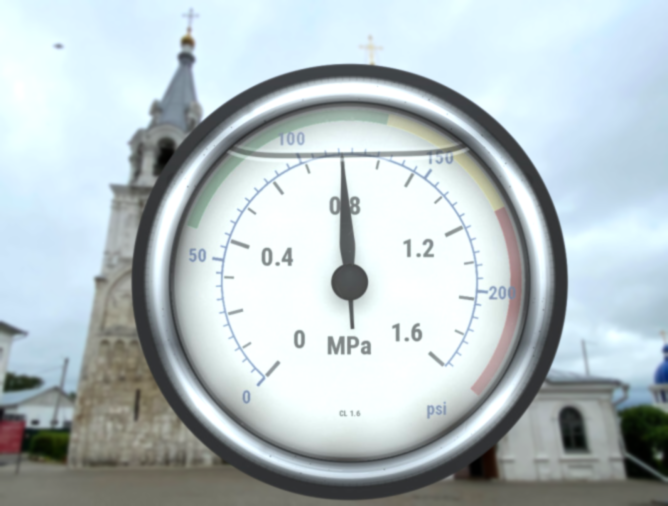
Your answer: **0.8** MPa
